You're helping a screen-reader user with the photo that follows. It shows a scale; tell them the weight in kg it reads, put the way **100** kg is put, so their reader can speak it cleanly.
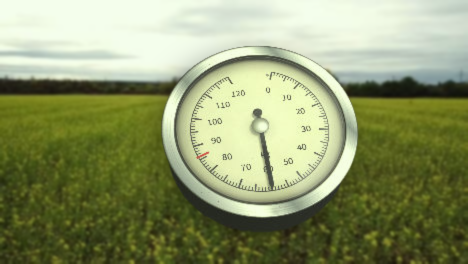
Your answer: **60** kg
